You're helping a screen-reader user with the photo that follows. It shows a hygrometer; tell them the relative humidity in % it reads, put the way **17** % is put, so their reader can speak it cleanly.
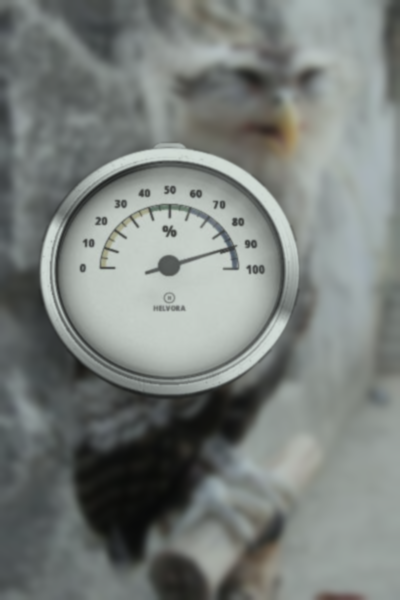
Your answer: **90** %
